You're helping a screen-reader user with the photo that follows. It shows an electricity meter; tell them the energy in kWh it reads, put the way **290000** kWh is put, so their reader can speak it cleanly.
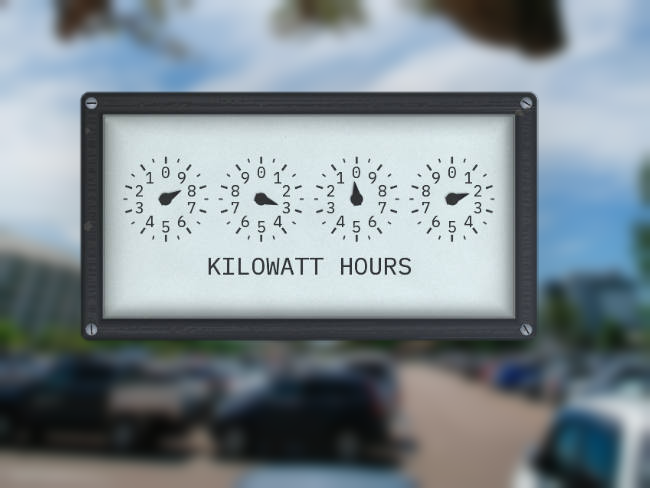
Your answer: **8302** kWh
